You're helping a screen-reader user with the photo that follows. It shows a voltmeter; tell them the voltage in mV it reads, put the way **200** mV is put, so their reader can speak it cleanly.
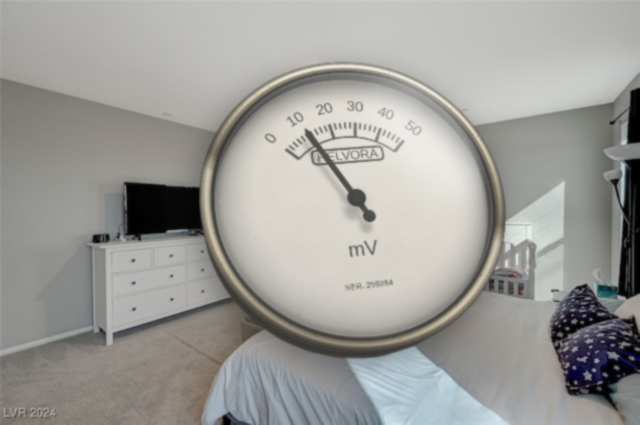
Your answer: **10** mV
